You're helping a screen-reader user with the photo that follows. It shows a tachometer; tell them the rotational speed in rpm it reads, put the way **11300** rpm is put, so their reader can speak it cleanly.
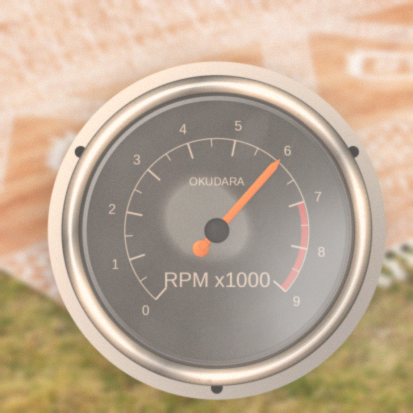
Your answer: **6000** rpm
